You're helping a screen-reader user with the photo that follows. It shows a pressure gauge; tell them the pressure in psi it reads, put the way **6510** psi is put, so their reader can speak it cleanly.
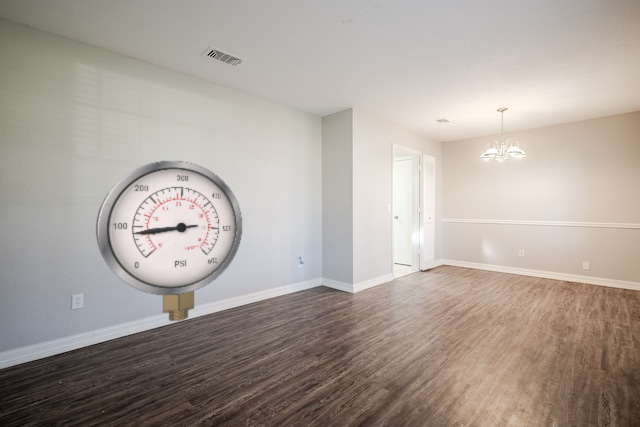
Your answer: **80** psi
